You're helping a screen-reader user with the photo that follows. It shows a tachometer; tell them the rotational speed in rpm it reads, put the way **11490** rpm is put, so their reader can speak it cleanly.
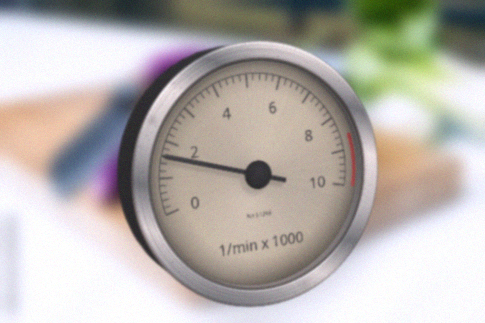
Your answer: **1600** rpm
